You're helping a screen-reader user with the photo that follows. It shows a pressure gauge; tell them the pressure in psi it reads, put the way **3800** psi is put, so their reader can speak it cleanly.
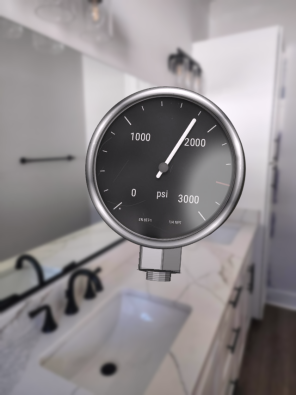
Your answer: **1800** psi
